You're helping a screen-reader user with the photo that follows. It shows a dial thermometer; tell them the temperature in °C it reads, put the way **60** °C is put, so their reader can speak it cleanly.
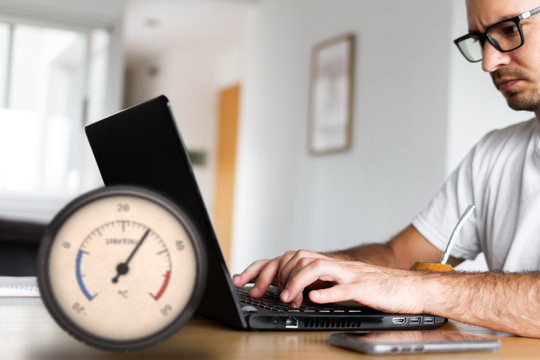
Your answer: **30** °C
